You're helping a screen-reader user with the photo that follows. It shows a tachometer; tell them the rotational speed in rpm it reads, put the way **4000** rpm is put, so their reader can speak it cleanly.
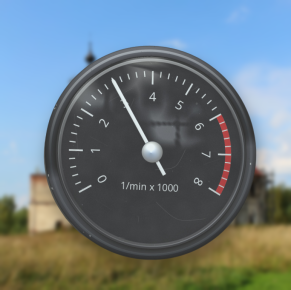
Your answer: **3000** rpm
